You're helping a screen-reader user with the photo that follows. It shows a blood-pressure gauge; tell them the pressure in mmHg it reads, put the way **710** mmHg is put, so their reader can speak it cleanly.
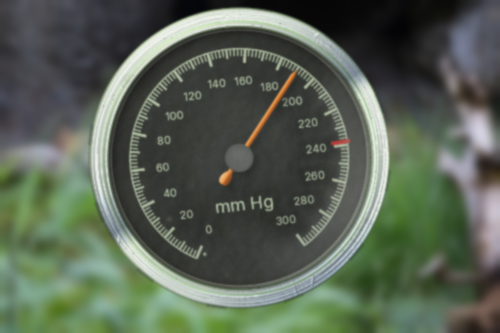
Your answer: **190** mmHg
